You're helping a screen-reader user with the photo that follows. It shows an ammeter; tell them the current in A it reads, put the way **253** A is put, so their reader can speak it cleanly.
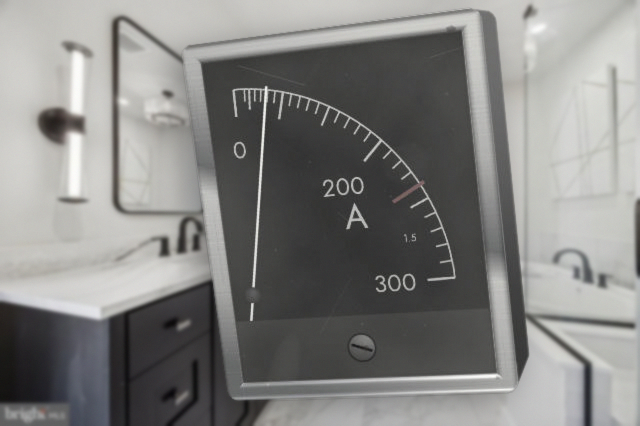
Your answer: **80** A
